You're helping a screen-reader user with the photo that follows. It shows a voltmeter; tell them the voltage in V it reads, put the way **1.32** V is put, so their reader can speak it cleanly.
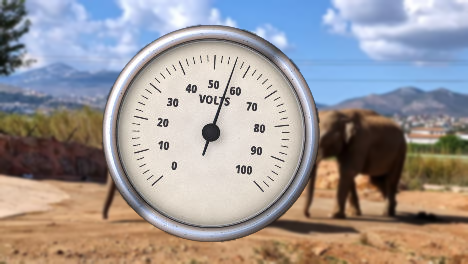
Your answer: **56** V
